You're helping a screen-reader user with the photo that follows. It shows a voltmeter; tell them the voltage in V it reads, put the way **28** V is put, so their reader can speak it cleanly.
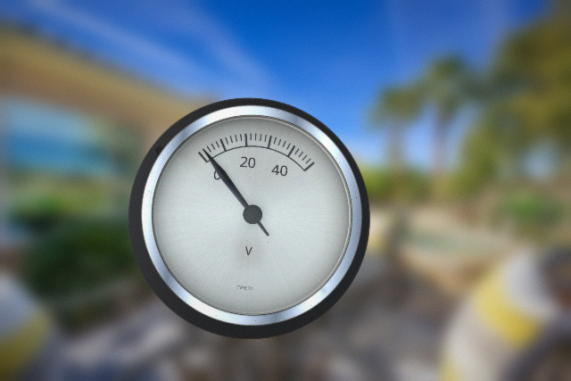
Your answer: **2** V
